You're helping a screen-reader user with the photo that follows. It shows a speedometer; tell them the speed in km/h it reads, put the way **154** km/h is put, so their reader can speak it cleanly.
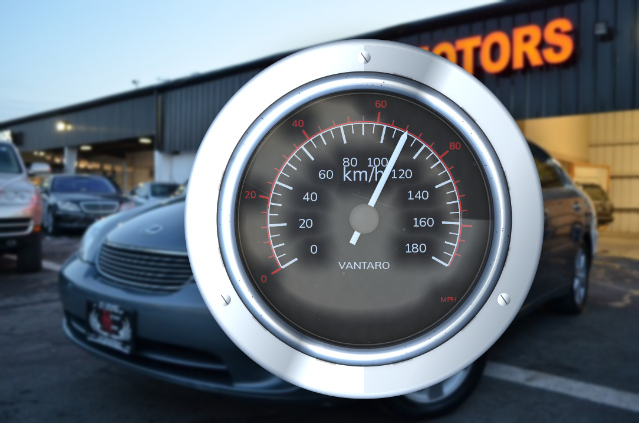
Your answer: **110** km/h
